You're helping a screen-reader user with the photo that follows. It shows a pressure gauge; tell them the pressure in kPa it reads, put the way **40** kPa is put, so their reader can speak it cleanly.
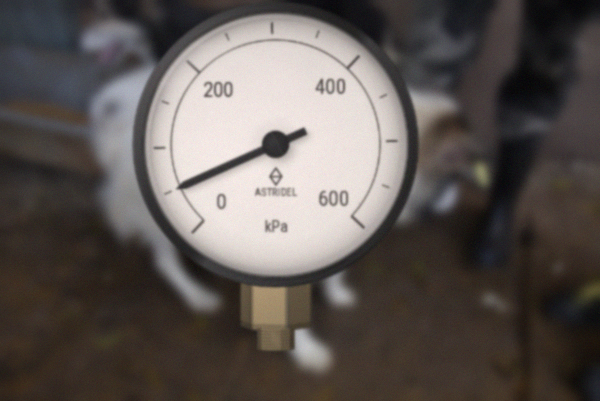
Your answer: **50** kPa
